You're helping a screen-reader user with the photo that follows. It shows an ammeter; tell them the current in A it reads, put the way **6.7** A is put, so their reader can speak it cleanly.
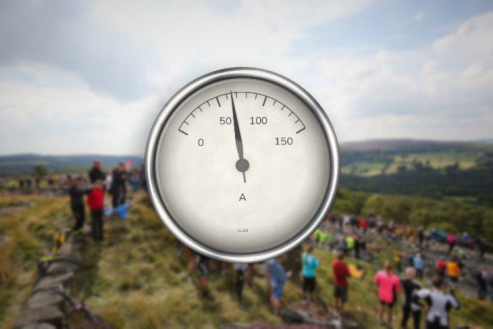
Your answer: **65** A
